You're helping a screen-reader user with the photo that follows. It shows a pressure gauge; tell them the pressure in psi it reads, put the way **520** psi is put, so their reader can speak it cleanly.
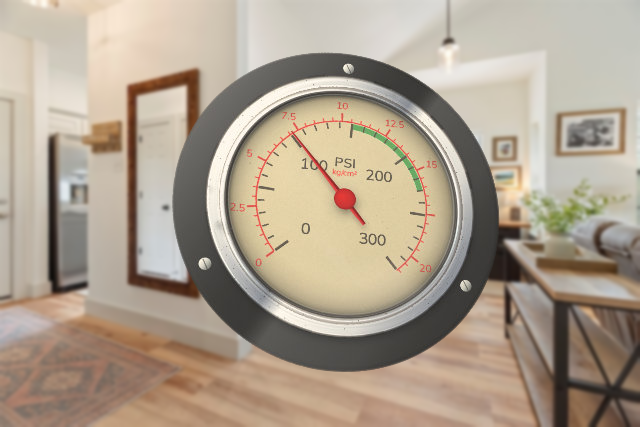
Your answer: **100** psi
